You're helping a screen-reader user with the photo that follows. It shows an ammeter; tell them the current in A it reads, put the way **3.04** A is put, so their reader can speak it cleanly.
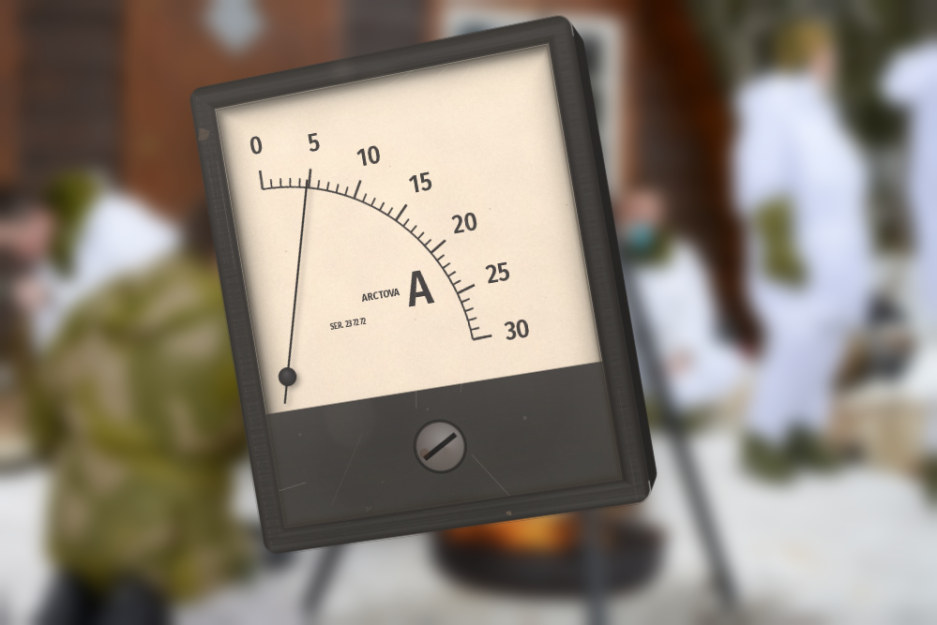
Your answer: **5** A
